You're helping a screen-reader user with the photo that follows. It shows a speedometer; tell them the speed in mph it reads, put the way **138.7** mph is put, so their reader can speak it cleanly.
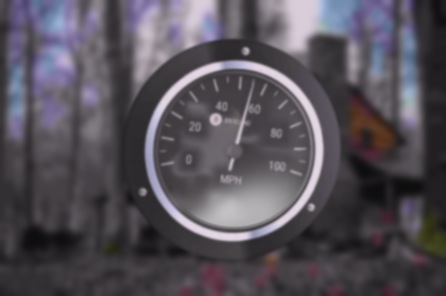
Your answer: **55** mph
